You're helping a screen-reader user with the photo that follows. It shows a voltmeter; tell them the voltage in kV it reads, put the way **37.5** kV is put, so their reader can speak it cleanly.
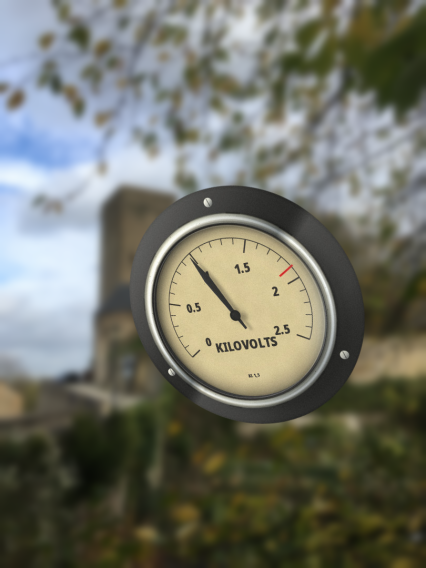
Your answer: **1** kV
